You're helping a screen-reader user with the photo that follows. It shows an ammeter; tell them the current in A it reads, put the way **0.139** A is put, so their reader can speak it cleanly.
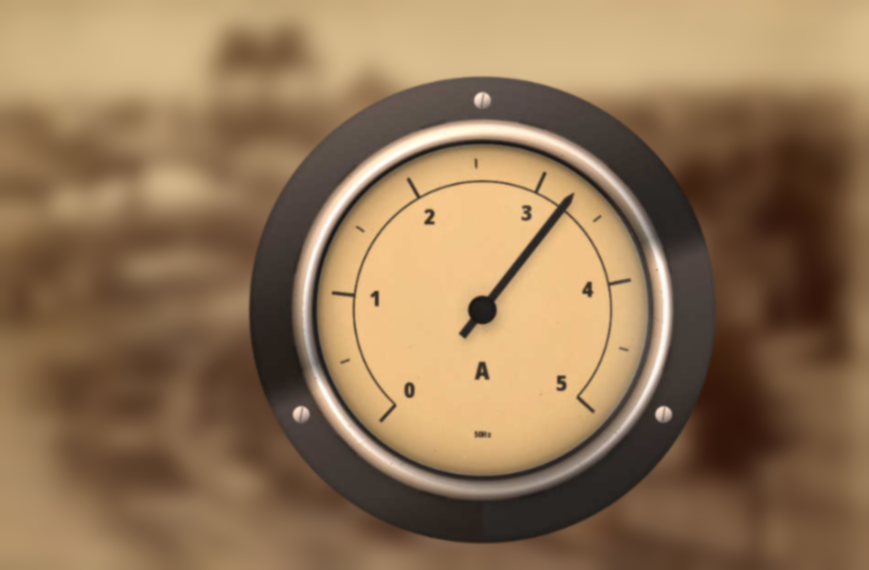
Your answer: **3.25** A
